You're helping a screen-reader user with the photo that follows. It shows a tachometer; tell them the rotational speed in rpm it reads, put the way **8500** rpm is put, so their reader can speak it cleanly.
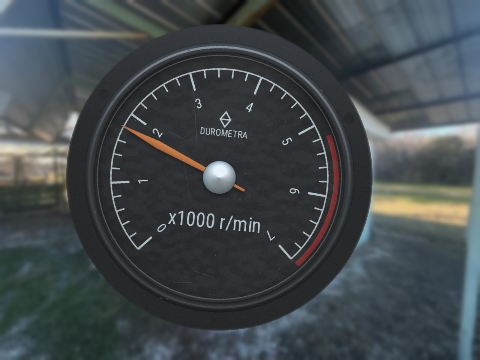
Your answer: **1800** rpm
